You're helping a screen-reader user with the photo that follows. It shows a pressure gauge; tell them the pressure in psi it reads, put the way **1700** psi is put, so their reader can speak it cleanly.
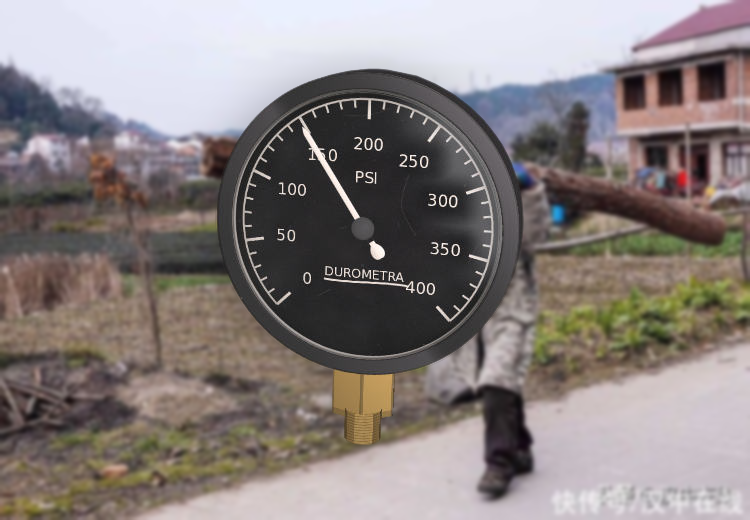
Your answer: **150** psi
